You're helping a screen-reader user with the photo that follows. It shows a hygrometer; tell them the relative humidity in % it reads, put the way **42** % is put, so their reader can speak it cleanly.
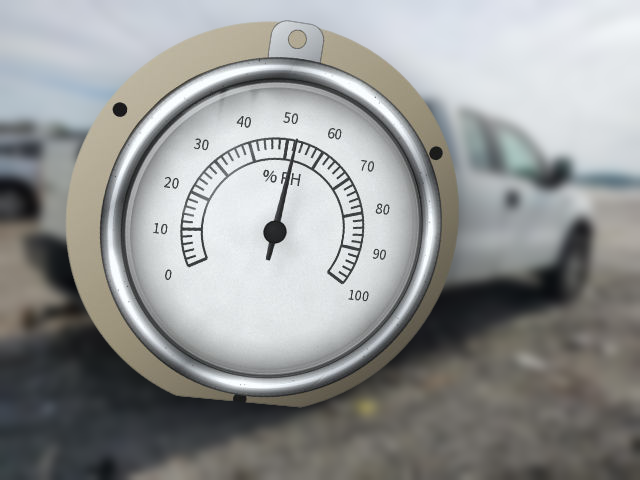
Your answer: **52** %
